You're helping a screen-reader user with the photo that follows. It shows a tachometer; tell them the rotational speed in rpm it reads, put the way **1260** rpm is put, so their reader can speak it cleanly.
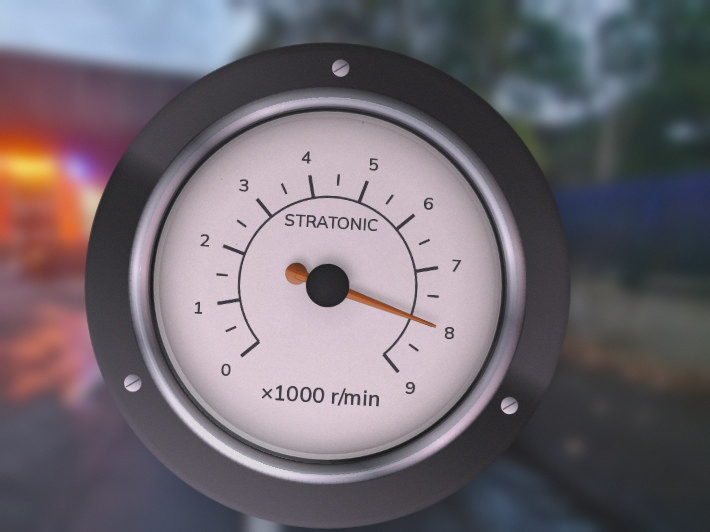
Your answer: **8000** rpm
